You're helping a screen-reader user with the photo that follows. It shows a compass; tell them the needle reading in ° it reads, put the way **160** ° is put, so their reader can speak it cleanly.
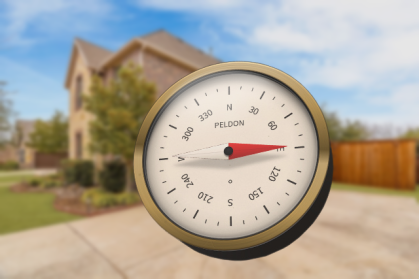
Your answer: **90** °
